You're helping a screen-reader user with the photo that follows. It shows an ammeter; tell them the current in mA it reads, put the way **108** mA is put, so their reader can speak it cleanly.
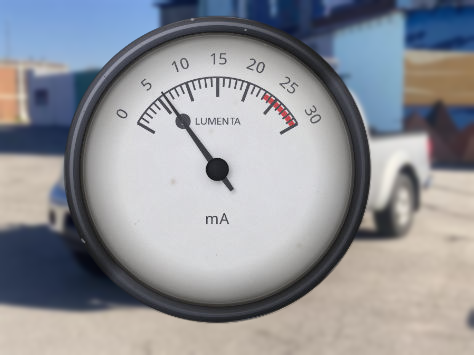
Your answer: **6** mA
